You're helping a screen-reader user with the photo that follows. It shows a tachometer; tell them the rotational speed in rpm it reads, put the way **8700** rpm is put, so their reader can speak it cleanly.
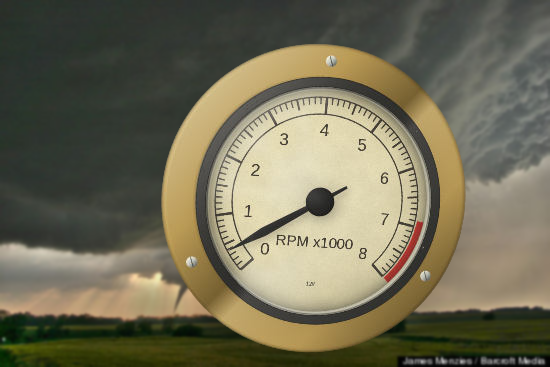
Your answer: **400** rpm
